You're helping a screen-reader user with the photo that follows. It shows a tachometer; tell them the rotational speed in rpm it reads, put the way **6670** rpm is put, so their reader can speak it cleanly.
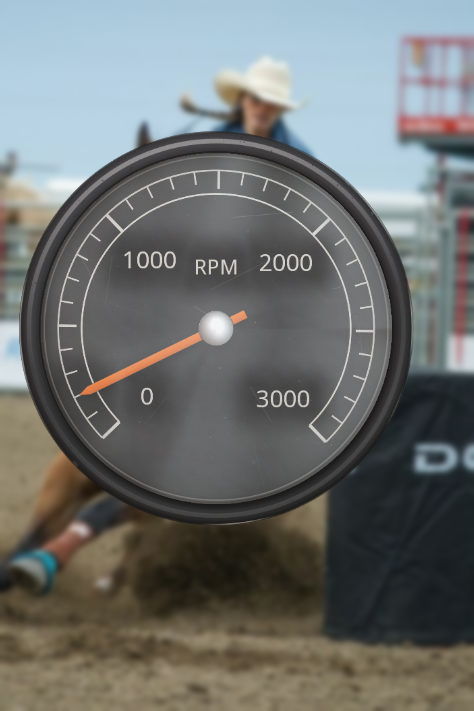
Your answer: **200** rpm
